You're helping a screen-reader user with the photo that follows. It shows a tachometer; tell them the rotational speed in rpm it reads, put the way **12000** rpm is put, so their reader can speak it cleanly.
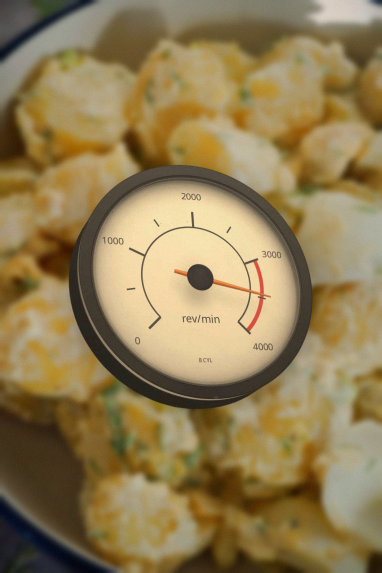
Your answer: **3500** rpm
